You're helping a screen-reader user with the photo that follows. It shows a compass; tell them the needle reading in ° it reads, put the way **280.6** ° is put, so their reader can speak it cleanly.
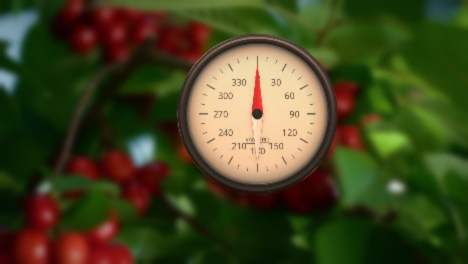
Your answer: **0** °
